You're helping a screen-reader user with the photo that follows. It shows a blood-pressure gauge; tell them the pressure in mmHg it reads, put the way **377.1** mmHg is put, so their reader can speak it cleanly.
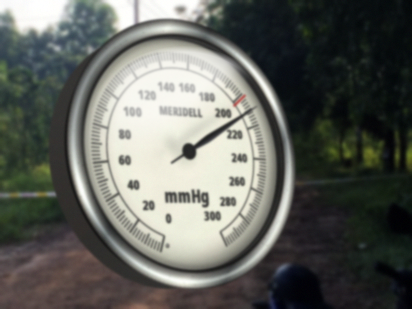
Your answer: **210** mmHg
